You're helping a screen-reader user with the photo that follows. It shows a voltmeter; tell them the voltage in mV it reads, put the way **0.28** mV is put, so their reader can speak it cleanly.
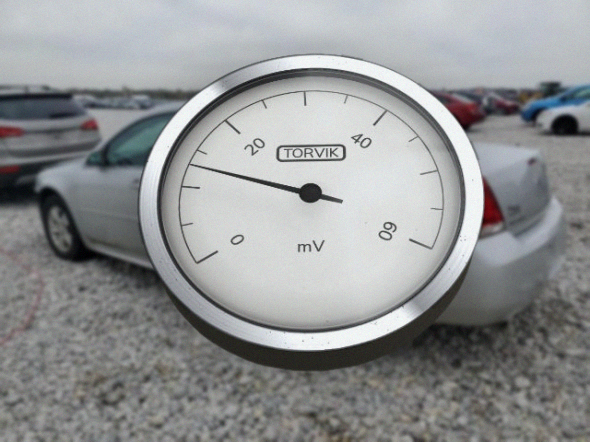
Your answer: **12.5** mV
